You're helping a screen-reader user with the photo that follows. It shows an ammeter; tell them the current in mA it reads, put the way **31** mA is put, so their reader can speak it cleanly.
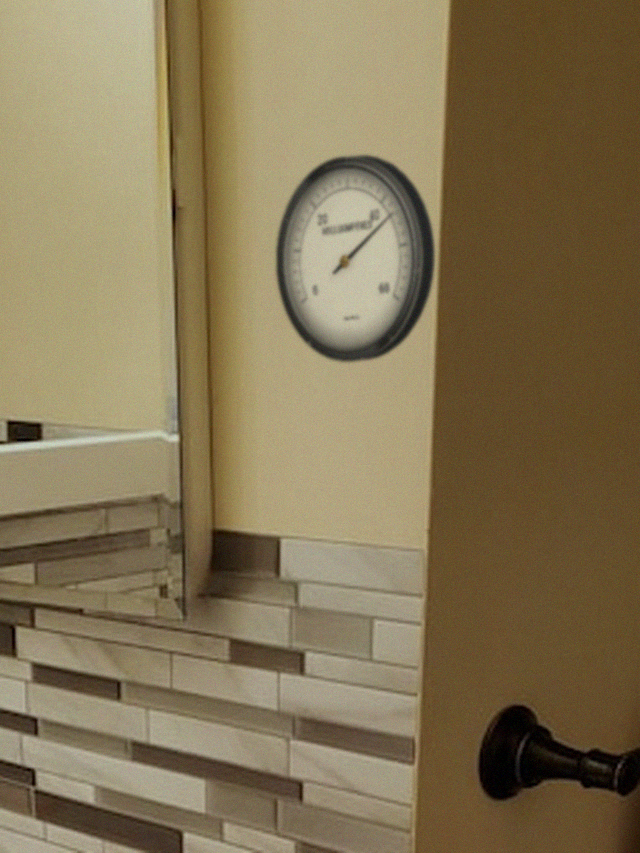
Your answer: **44** mA
